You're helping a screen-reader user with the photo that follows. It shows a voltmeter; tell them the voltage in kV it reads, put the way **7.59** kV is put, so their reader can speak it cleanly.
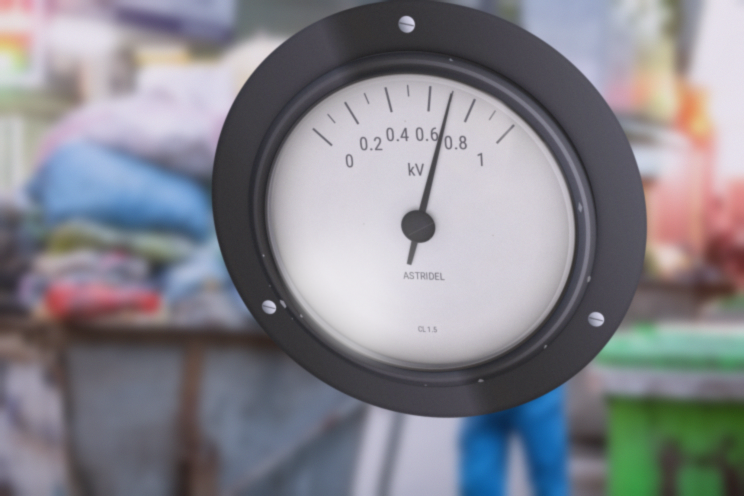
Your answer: **0.7** kV
